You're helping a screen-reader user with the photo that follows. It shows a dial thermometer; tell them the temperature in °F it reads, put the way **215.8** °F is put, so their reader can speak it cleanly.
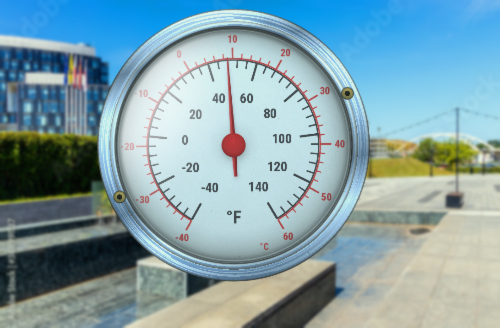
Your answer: **48** °F
